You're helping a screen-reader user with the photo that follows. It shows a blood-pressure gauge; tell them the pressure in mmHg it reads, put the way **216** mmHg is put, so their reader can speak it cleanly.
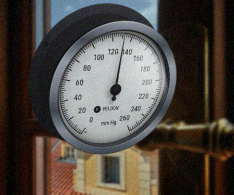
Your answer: **130** mmHg
